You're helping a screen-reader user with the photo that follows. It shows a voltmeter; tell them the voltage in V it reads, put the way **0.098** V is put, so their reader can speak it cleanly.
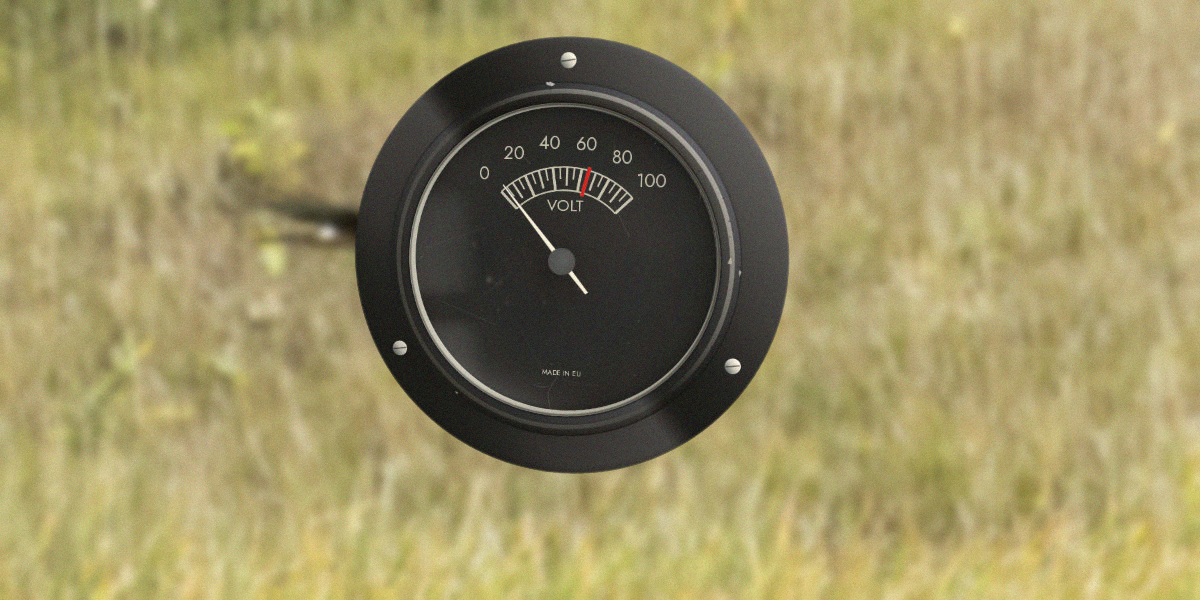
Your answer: **5** V
